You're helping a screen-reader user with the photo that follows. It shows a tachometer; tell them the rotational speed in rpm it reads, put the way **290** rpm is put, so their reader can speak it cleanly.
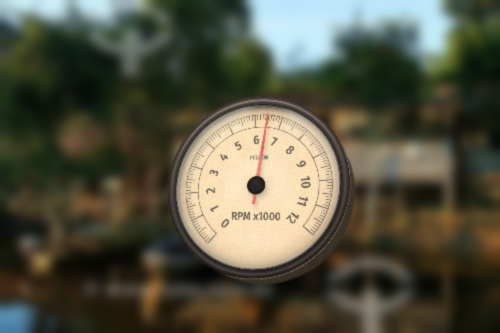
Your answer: **6500** rpm
